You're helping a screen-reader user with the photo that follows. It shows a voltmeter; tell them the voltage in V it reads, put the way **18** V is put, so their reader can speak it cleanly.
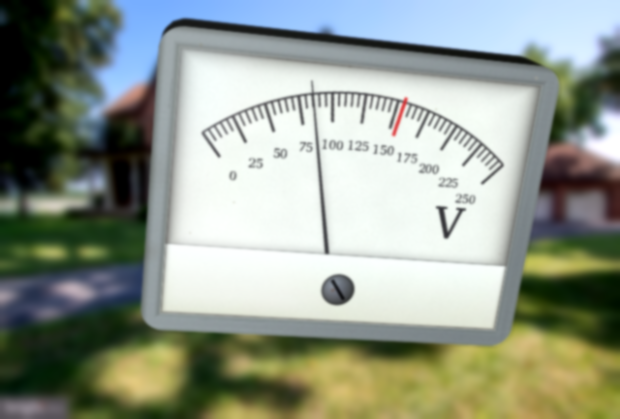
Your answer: **85** V
